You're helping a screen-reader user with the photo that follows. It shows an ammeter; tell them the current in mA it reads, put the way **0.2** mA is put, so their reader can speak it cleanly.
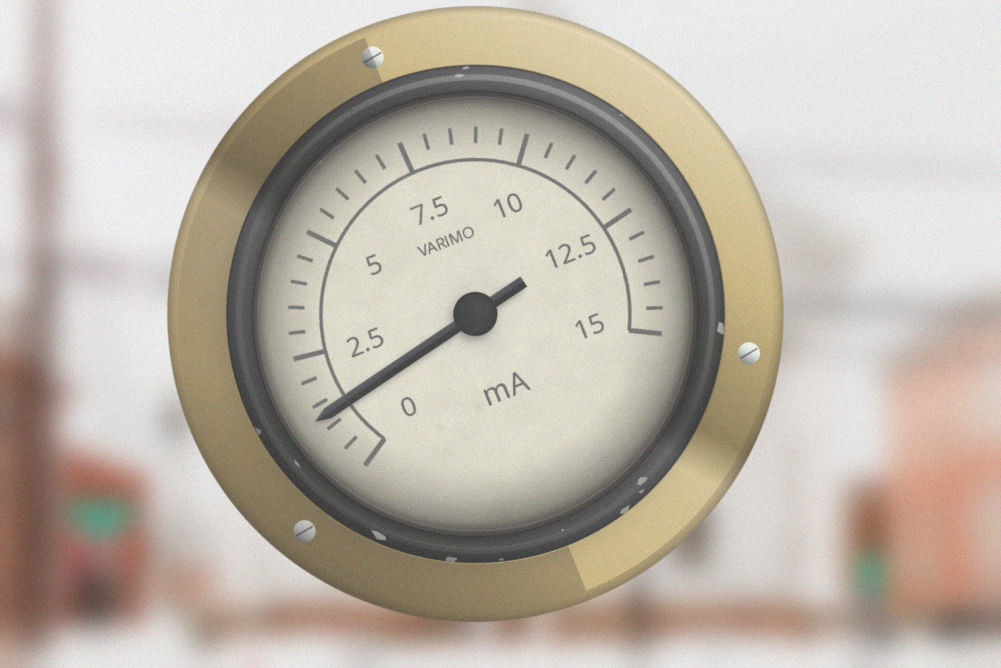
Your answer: **1.25** mA
